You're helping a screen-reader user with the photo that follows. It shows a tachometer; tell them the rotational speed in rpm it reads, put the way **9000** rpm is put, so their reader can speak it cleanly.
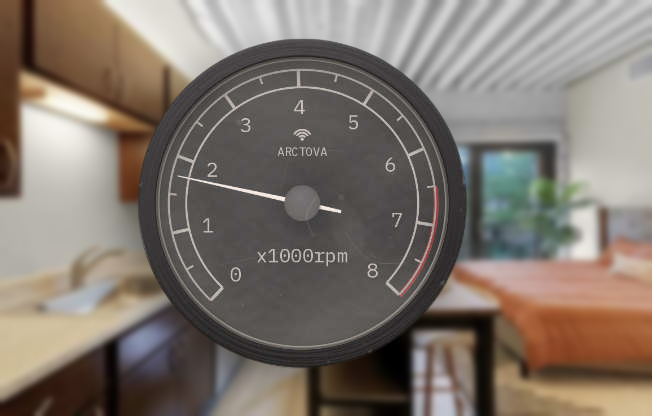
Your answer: **1750** rpm
